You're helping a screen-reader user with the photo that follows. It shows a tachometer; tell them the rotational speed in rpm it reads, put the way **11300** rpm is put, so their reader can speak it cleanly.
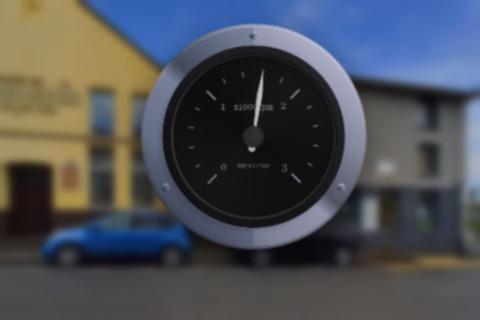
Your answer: **1600** rpm
